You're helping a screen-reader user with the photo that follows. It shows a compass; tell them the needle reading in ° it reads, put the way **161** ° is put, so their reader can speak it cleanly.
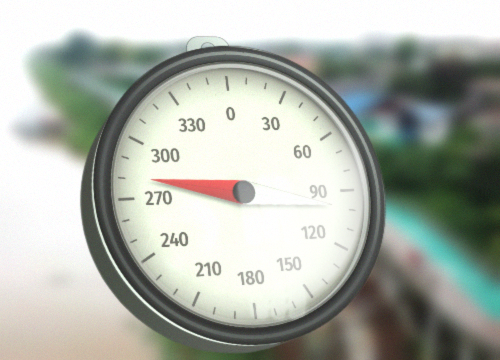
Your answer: **280** °
